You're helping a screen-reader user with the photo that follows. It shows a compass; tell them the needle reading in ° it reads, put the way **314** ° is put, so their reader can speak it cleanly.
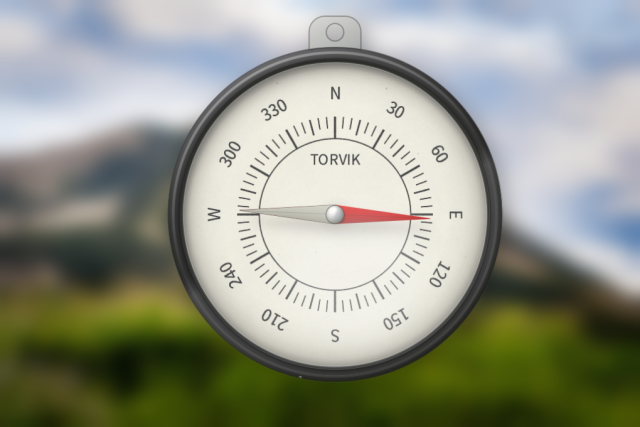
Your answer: **92.5** °
